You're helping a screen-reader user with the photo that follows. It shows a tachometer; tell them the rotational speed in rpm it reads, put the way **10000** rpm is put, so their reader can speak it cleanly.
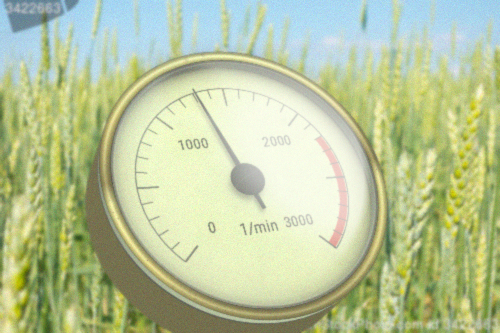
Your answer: **1300** rpm
